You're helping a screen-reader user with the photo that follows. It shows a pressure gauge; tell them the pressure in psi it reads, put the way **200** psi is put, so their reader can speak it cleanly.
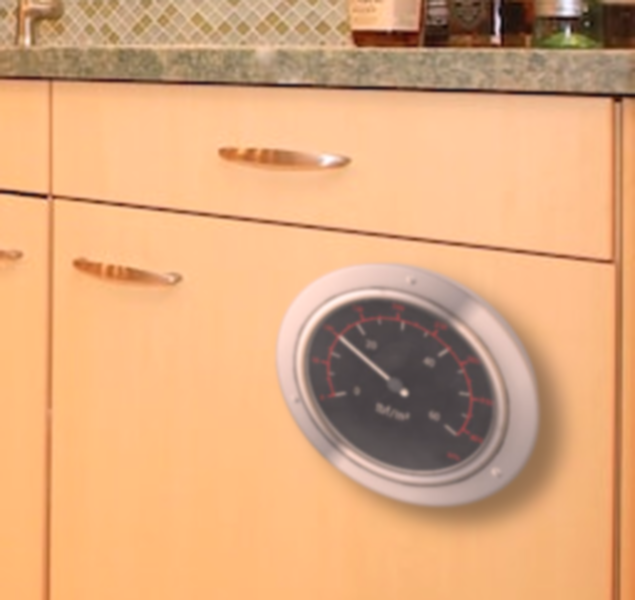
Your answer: **15** psi
